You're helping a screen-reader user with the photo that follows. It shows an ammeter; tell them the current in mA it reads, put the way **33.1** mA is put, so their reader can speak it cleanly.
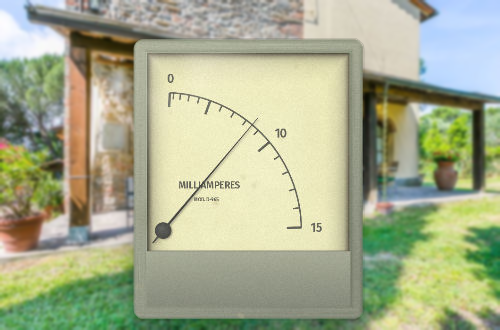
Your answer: **8.5** mA
